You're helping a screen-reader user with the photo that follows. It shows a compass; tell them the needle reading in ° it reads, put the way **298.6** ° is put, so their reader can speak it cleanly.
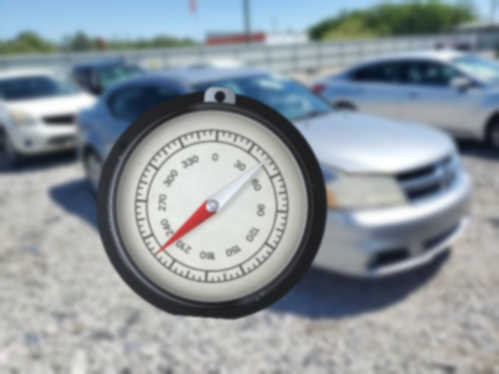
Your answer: **225** °
